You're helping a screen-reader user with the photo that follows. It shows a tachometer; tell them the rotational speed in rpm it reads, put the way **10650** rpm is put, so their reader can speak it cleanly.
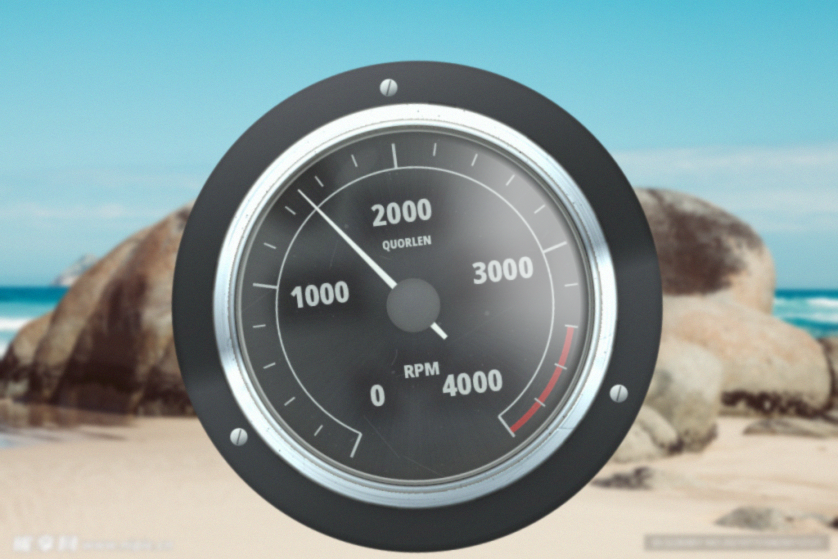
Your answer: **1500** rpm
